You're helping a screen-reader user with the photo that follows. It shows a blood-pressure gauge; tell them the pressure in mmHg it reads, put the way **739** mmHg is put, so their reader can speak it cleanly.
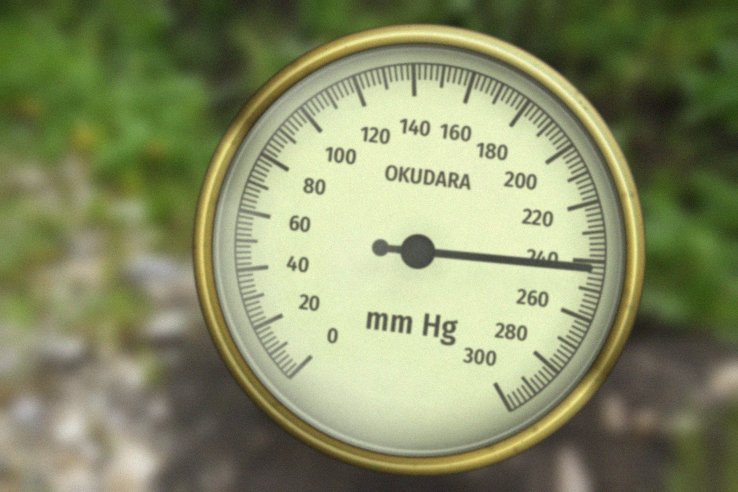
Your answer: **242** mmHg
